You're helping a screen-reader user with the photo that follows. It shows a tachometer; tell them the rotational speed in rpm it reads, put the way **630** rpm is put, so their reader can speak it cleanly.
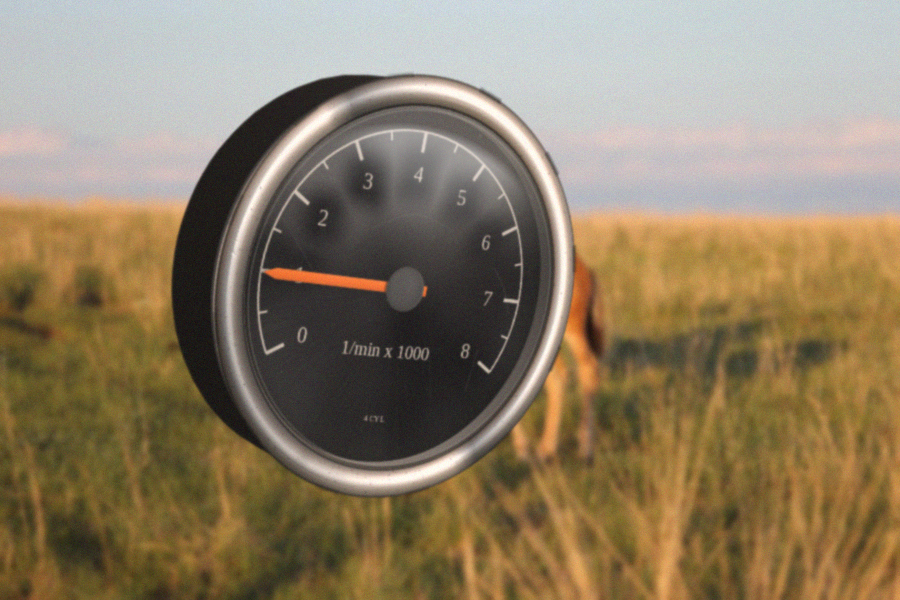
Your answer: **1000** rpm
